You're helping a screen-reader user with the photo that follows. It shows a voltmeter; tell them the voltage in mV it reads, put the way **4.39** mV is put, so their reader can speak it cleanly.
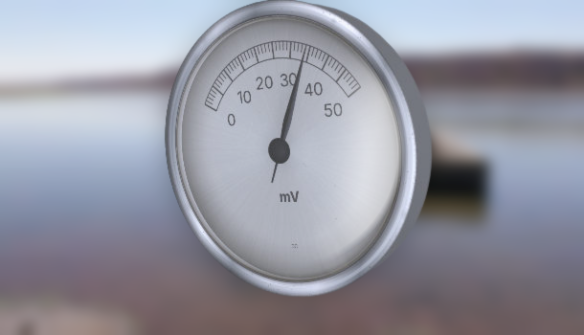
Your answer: **35** mV
